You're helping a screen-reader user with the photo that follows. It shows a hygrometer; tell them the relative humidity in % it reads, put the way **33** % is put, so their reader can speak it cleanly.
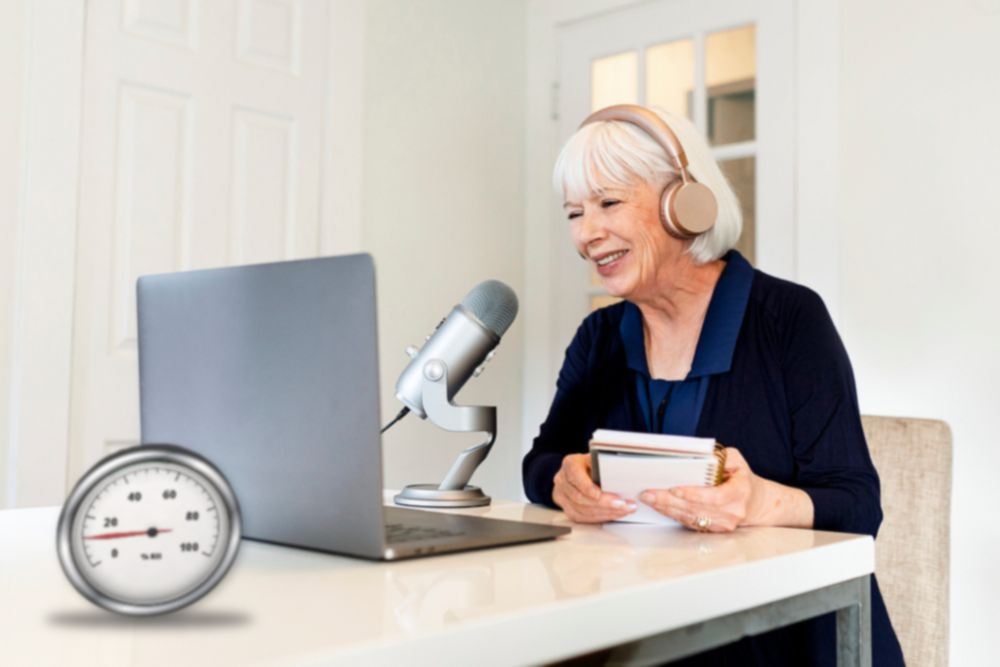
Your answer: **12** %
